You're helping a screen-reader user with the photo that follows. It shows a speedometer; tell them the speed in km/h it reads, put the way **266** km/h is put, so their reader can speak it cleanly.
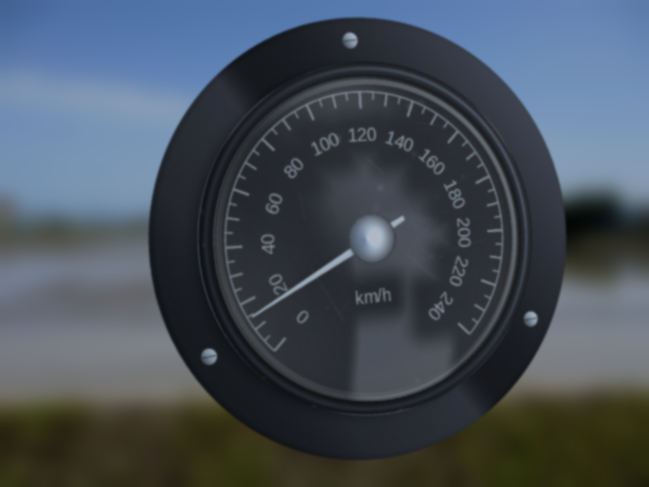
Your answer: **15** km/h
